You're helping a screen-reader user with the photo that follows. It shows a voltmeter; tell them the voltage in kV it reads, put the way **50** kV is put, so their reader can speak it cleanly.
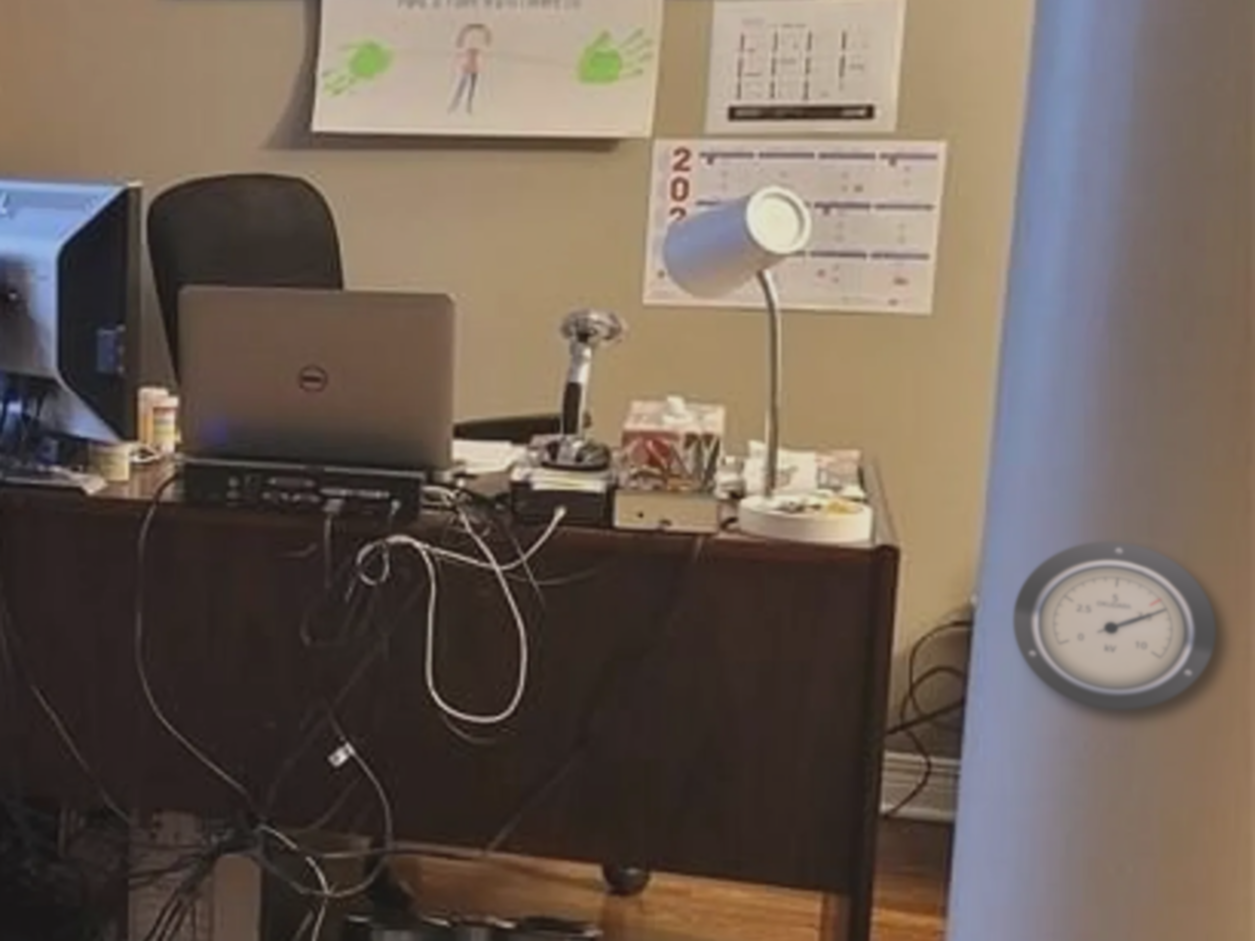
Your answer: **7.5** kV
